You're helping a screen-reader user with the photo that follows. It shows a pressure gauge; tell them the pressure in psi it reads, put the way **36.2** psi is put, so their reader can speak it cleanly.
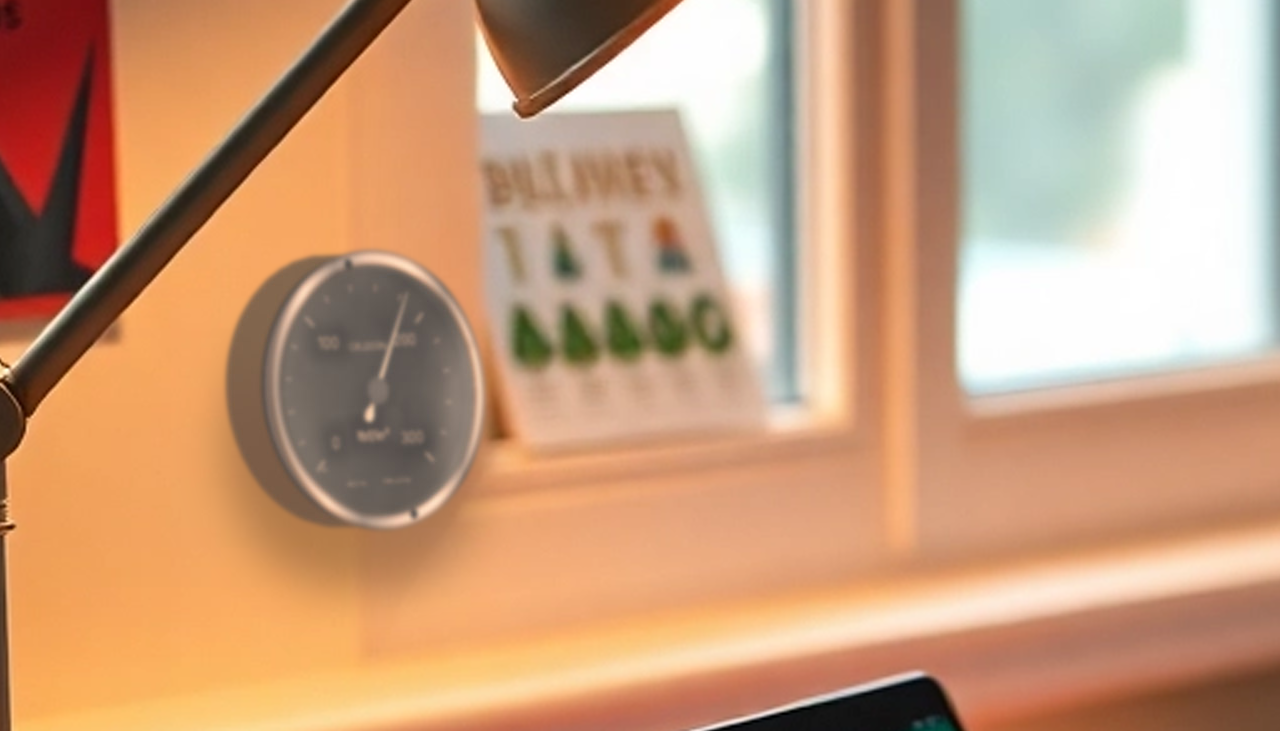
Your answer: **180** psi
